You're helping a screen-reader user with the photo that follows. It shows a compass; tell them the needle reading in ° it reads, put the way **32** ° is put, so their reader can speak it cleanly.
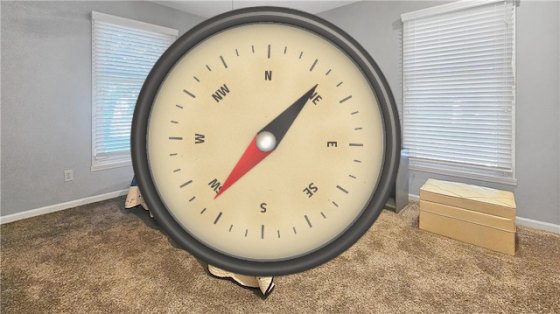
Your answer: **220** °
